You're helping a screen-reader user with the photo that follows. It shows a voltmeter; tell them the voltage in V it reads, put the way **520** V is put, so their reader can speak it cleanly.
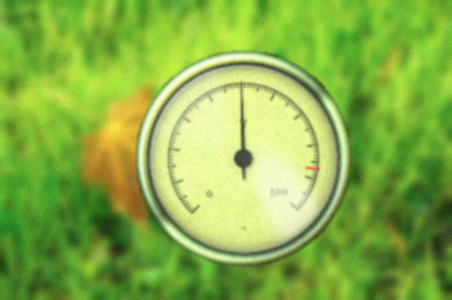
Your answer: **250** V
